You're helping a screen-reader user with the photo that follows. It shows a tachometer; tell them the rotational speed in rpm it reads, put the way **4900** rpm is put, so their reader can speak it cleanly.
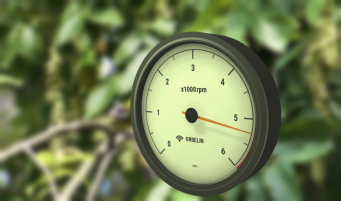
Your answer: **5250** rpm
